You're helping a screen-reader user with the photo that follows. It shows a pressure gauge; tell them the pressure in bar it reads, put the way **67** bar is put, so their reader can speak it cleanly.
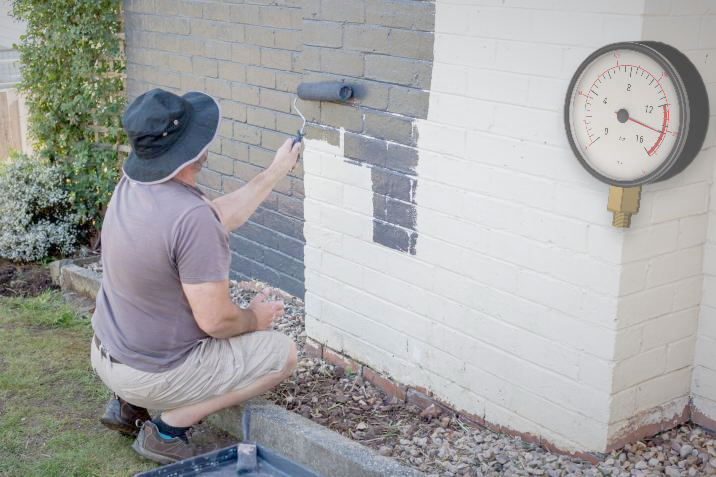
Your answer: **14** bar
